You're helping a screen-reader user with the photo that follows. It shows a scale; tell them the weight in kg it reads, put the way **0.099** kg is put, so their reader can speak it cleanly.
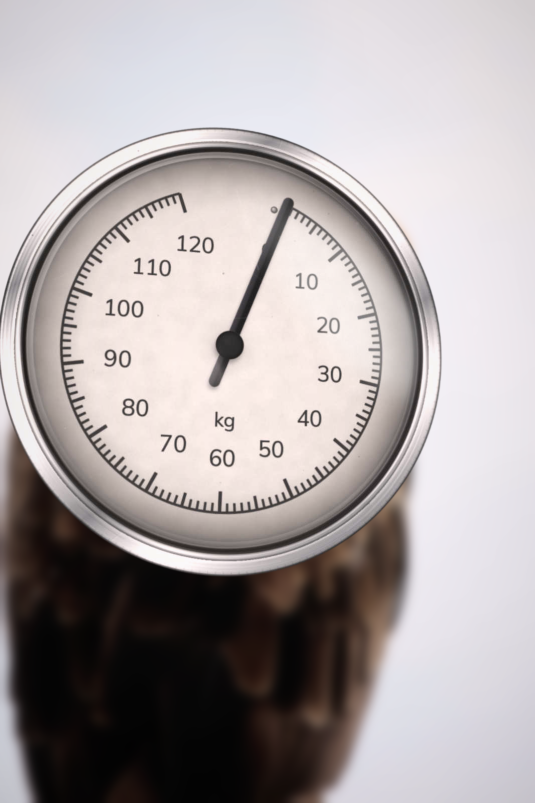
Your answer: **0** kg
